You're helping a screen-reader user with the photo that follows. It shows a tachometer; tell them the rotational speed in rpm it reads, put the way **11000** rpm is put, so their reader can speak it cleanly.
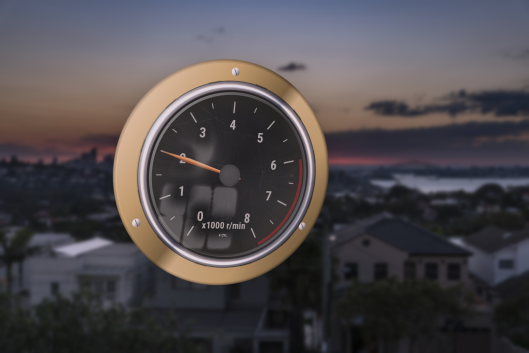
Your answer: **2000** rpm
